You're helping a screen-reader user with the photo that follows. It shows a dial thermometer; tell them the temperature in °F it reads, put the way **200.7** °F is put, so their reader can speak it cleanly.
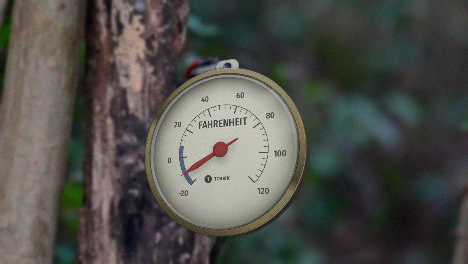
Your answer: **-12** °F
